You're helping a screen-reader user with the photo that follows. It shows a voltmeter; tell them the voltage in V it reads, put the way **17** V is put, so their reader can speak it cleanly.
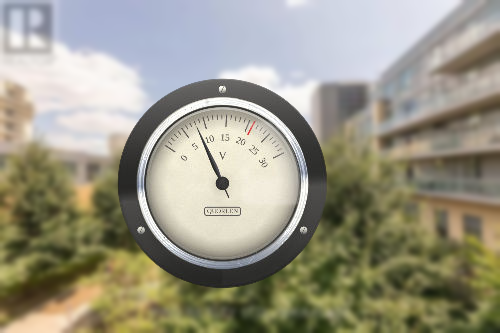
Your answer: **8** V
